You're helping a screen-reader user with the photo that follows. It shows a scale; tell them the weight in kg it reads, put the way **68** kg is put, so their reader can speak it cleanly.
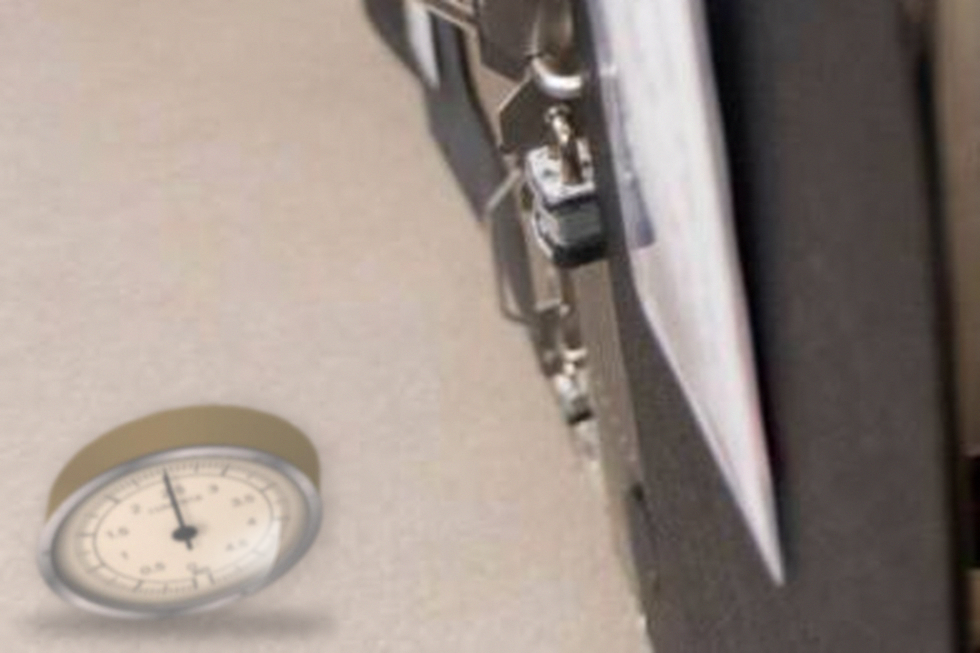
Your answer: **2.5** kg
